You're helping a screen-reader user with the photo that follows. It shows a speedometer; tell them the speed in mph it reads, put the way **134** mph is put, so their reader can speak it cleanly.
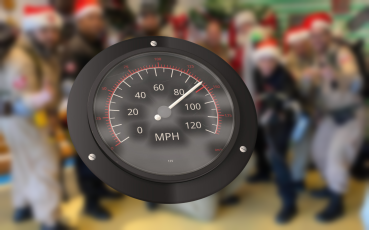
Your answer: **87.5** mph
